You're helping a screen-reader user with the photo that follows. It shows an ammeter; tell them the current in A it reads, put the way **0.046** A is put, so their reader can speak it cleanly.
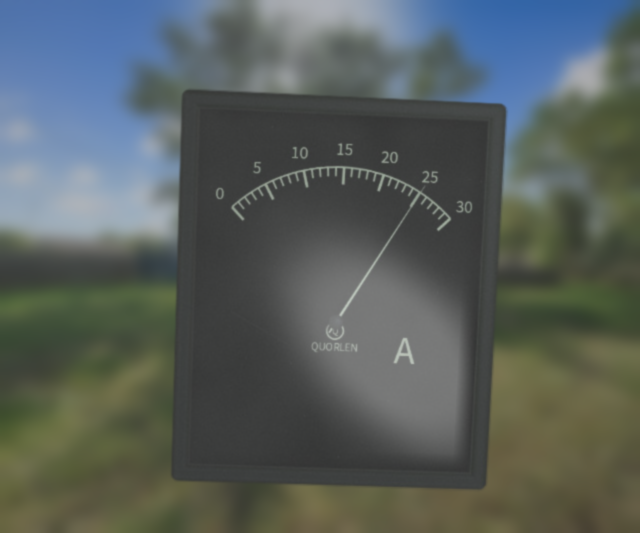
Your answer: **25** A
